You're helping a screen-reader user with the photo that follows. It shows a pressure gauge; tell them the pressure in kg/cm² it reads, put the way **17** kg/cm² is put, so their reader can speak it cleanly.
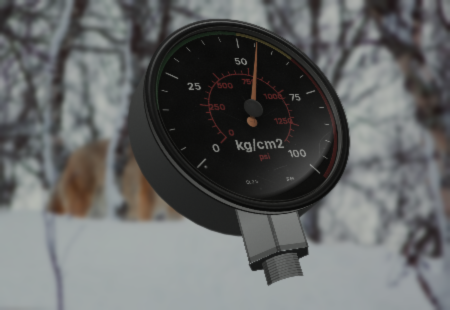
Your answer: **55** kg/cm²
